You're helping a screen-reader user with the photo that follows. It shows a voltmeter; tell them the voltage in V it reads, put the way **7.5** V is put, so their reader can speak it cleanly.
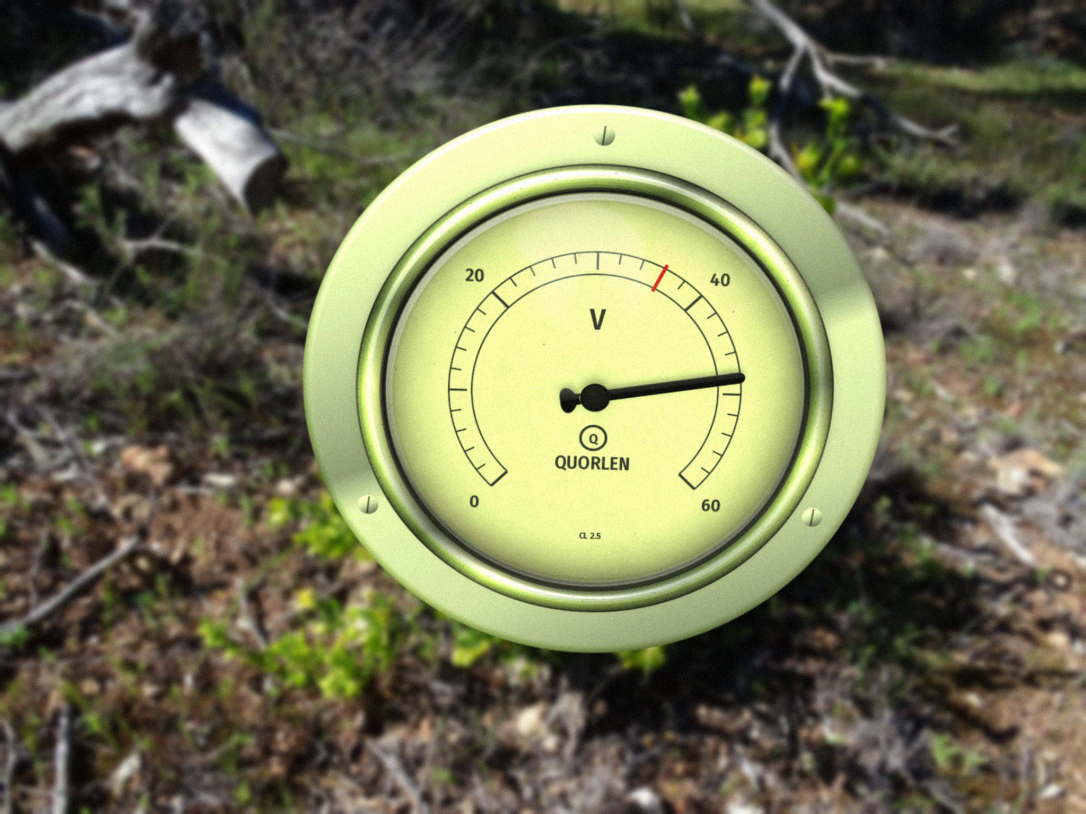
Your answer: **48** V
